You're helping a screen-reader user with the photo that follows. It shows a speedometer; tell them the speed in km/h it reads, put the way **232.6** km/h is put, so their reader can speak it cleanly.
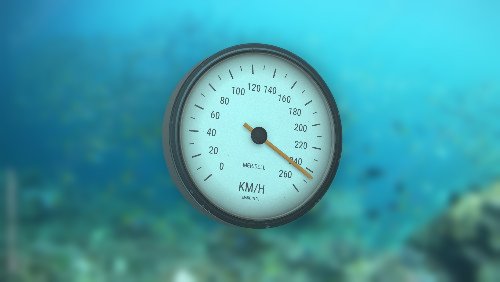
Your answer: **245** km/h
